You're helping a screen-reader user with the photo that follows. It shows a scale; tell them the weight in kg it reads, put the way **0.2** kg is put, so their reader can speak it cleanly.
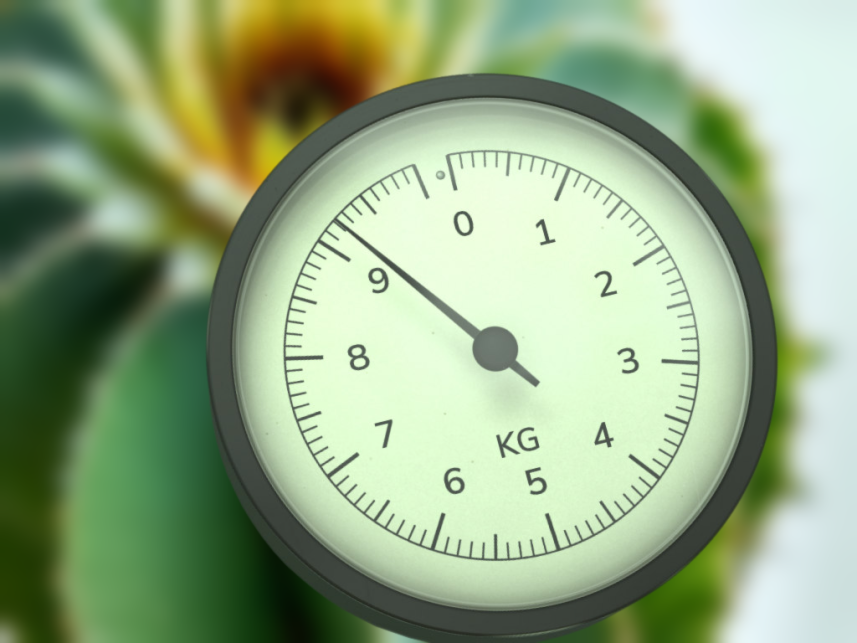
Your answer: **9.2** kg
